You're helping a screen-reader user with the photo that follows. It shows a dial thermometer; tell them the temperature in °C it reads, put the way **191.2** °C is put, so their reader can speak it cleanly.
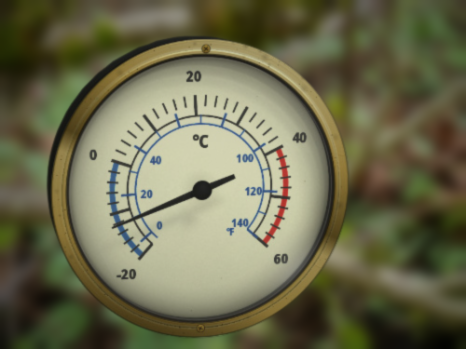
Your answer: **-12** °C
